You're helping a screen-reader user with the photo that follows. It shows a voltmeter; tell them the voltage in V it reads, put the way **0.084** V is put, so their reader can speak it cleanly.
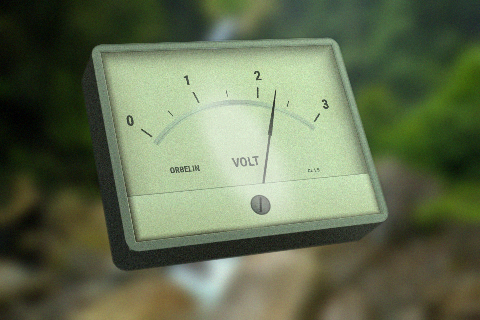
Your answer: **2.25** V
